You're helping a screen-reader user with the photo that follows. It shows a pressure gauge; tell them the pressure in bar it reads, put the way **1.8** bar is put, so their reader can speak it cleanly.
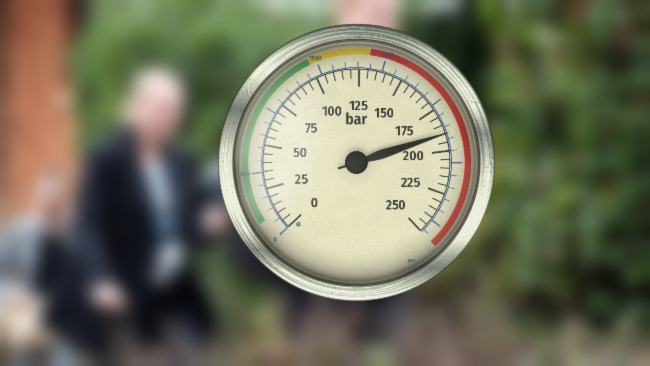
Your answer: **190** bar
